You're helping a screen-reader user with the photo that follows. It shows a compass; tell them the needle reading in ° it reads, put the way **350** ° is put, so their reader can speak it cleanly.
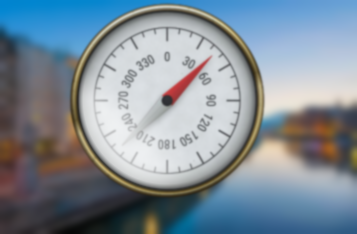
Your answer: **45** °
